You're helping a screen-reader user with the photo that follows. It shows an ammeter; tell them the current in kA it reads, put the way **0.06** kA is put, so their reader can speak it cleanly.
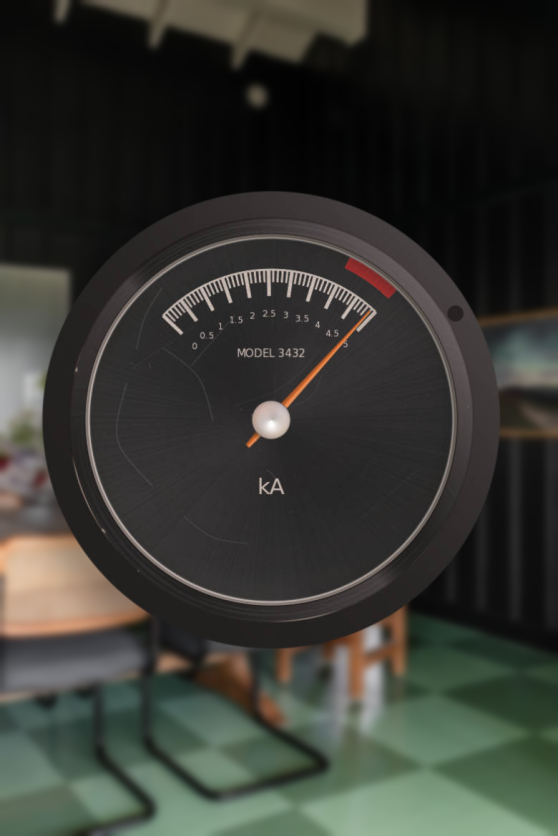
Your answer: **4.9** kA
